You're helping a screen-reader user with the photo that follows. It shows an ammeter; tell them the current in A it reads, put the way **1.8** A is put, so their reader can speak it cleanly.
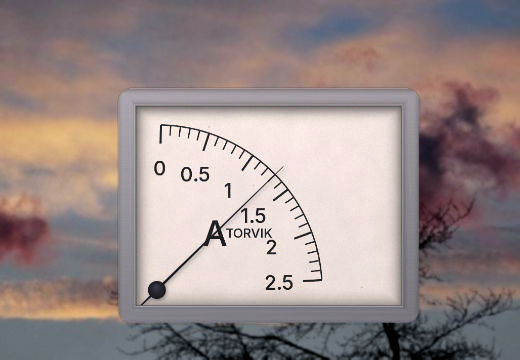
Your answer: **1.3** A
